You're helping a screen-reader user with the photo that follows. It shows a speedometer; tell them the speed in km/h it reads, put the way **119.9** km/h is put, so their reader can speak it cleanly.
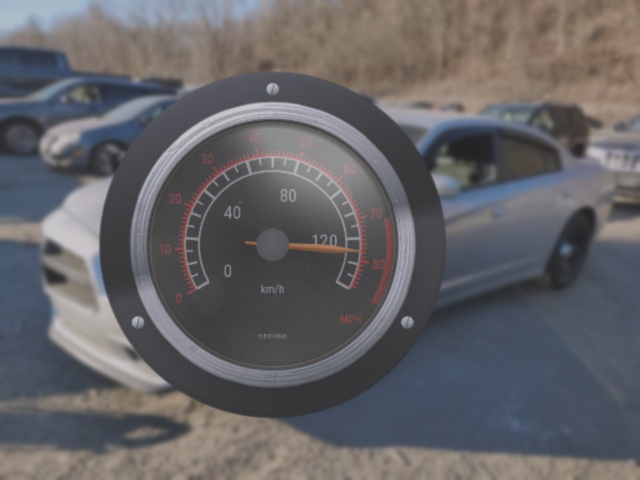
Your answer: **125** km/h
